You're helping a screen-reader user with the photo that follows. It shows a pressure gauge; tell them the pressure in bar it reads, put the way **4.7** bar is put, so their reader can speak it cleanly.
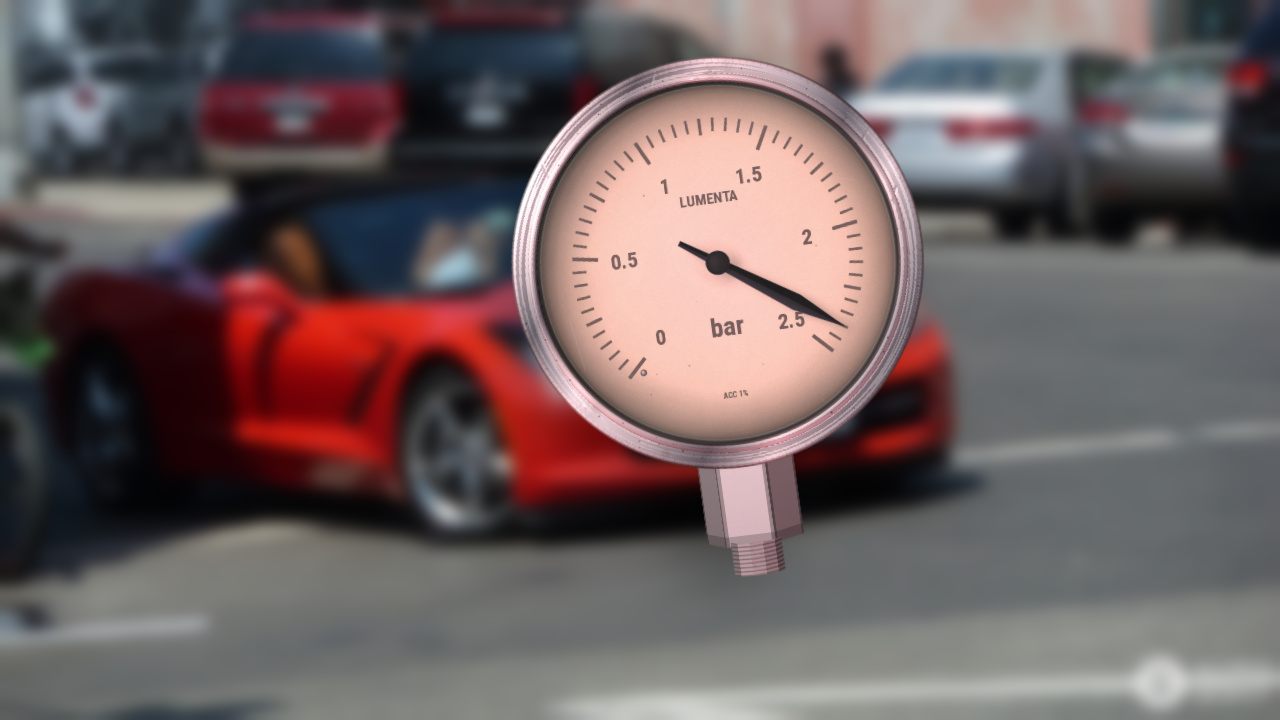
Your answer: **2.4** bar
